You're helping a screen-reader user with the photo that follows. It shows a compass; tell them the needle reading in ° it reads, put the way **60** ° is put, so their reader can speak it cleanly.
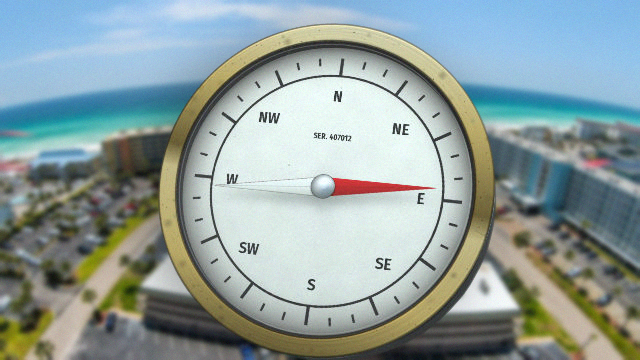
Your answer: **85** °
